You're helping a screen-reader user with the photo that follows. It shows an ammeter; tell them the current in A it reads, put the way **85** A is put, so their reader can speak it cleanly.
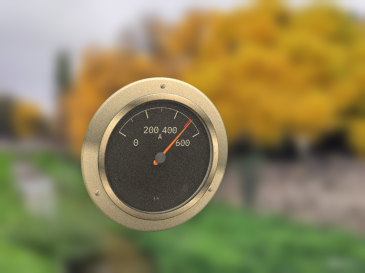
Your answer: **500** A
